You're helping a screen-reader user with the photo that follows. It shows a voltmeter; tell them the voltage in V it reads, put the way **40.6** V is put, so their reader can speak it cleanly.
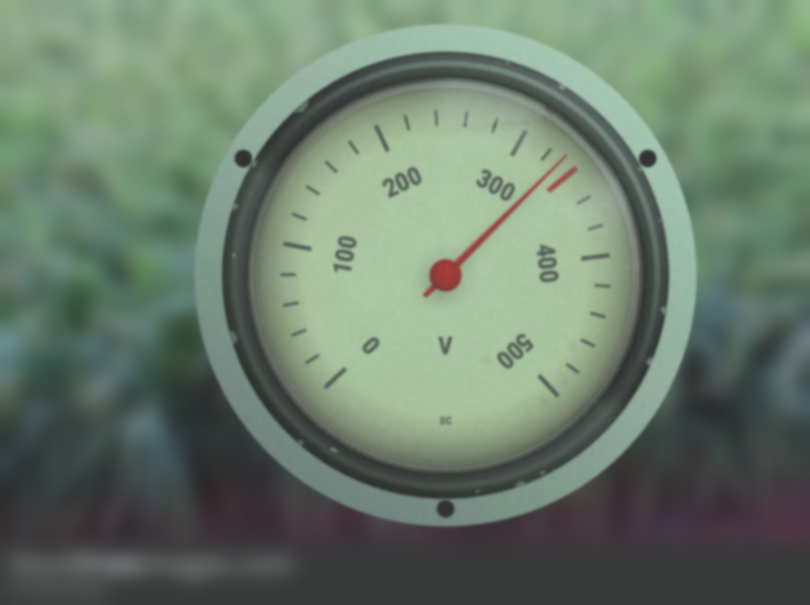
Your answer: **330** V
